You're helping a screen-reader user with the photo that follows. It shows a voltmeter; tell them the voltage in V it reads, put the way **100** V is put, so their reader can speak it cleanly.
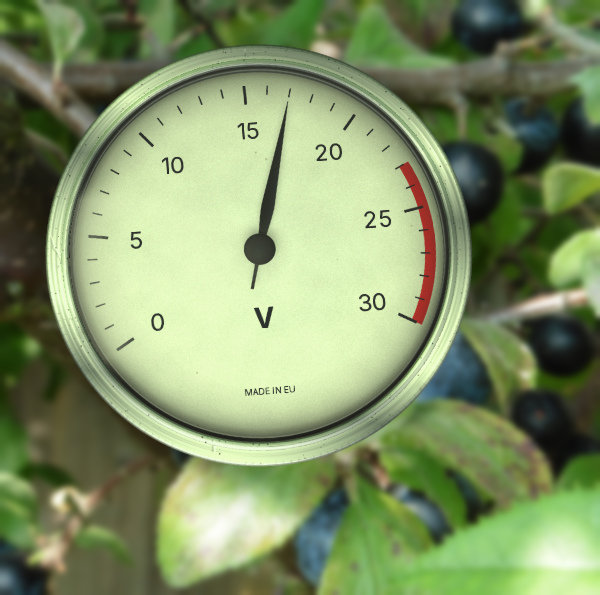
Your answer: **17** V
